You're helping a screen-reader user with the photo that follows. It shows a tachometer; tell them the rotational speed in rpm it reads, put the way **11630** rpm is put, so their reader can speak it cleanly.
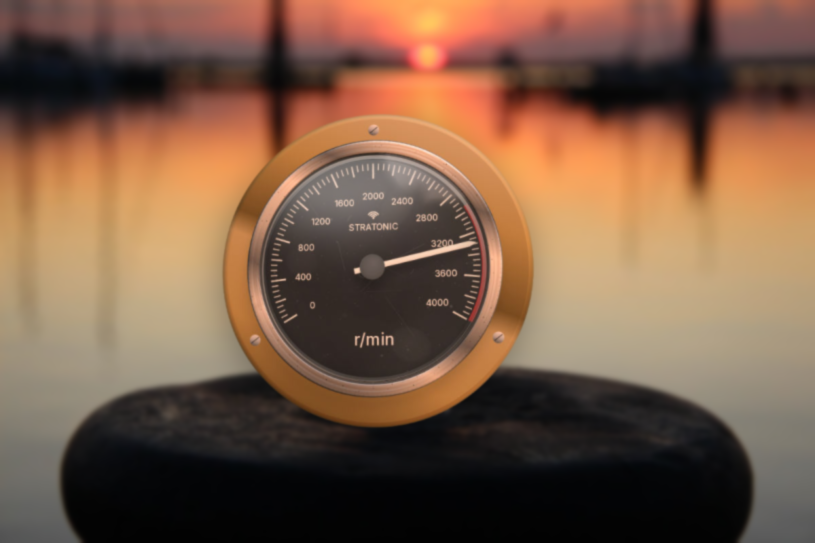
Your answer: **3300** rpm
